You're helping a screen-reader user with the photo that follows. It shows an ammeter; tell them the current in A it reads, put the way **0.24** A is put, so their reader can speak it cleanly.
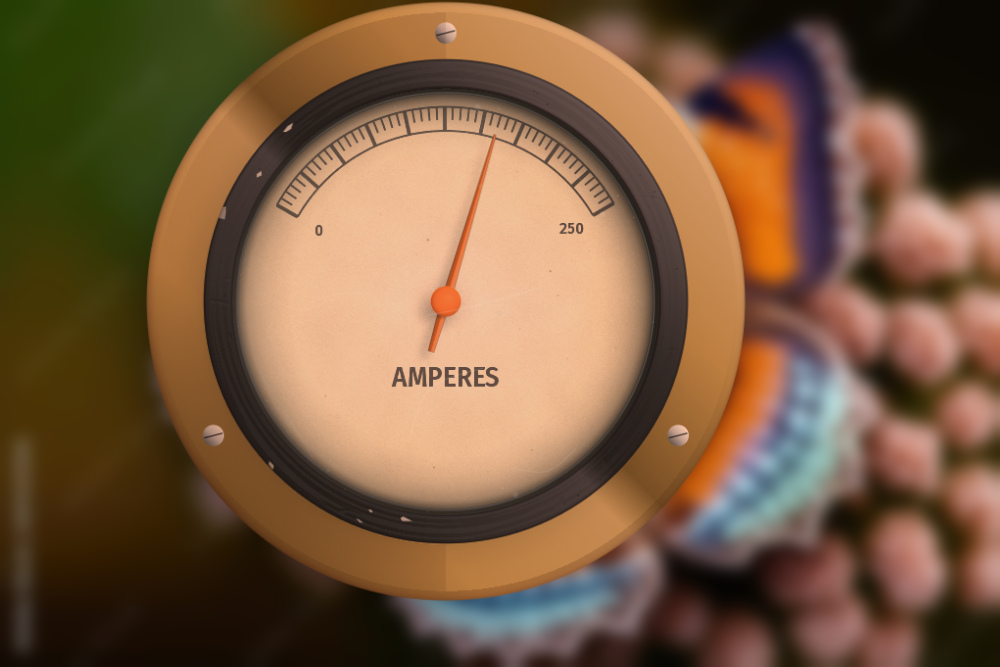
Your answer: **160** A
